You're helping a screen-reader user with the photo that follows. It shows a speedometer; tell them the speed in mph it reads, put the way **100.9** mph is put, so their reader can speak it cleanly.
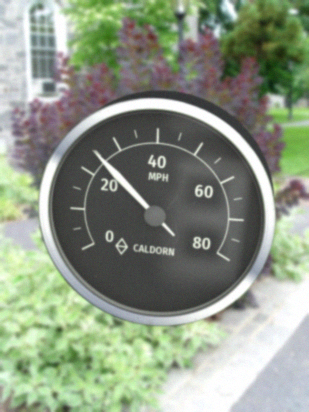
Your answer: **25** mph
